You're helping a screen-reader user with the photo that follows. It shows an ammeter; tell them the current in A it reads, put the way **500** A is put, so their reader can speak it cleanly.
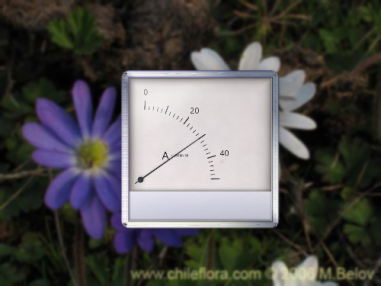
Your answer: **30** A
